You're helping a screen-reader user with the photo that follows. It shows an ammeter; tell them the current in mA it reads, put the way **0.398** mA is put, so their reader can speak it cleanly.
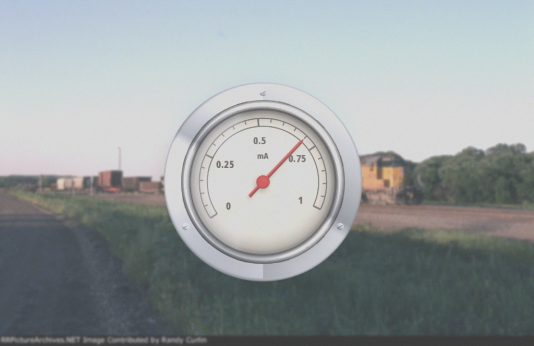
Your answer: **0.7** mA
